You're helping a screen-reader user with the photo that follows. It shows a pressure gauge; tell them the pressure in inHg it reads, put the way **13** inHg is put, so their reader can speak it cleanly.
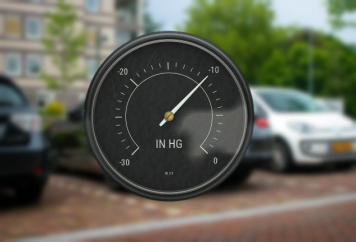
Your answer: **-10** inHg
